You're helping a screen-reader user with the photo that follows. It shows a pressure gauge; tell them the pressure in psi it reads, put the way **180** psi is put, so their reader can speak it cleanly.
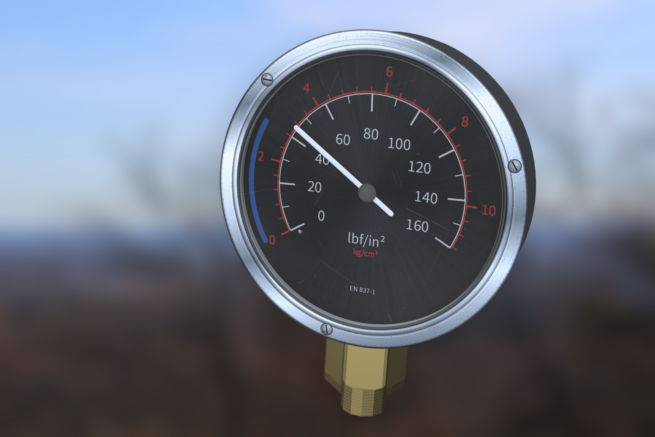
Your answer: **45** psi
